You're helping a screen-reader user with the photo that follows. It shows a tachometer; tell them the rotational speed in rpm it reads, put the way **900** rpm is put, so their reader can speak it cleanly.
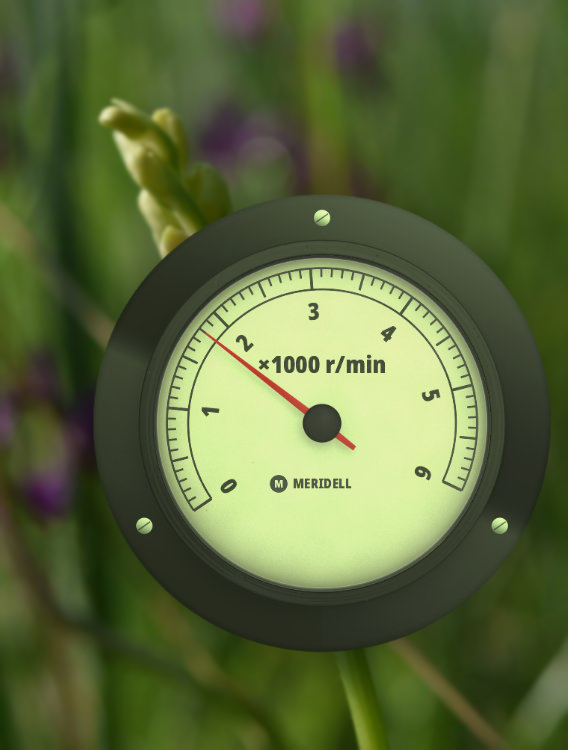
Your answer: **1800** rpm
